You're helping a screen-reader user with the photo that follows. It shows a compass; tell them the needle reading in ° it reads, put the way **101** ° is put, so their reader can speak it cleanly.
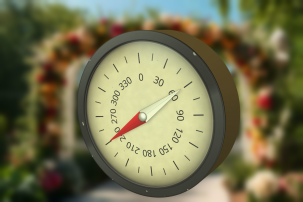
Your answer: **240** °
